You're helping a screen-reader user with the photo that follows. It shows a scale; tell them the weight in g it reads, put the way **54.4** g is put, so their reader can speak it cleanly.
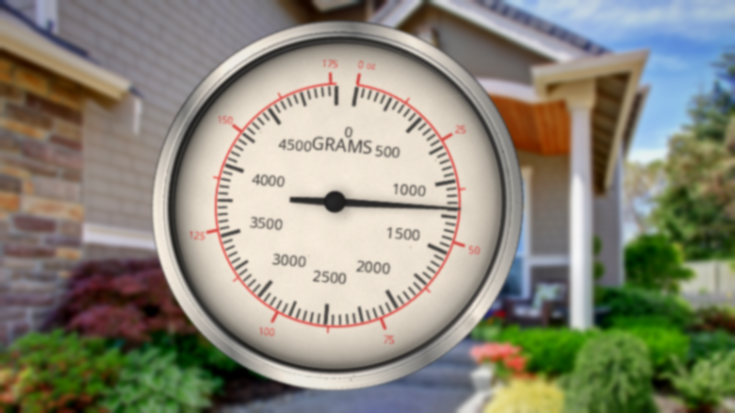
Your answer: **1200** g
